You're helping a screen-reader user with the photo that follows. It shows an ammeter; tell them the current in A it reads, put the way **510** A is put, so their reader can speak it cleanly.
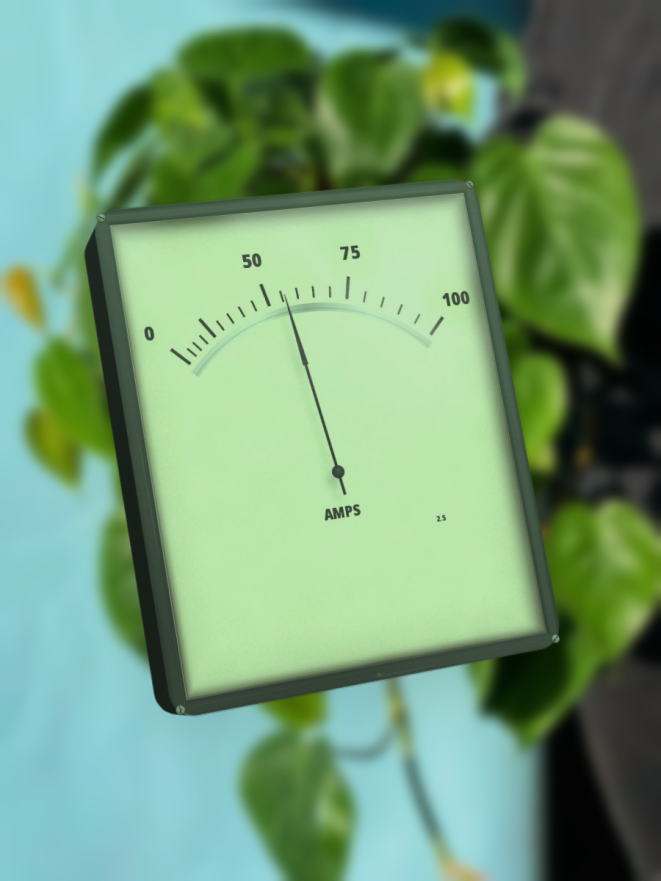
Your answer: **55** A
